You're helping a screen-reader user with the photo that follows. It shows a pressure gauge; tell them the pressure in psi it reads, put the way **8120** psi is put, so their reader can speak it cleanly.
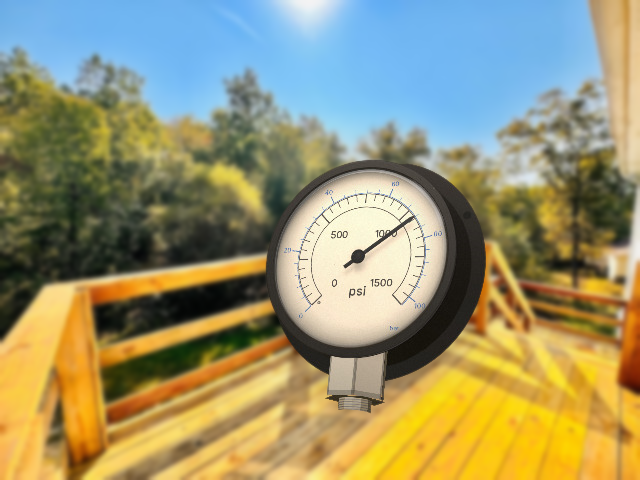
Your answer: **1050** psi
